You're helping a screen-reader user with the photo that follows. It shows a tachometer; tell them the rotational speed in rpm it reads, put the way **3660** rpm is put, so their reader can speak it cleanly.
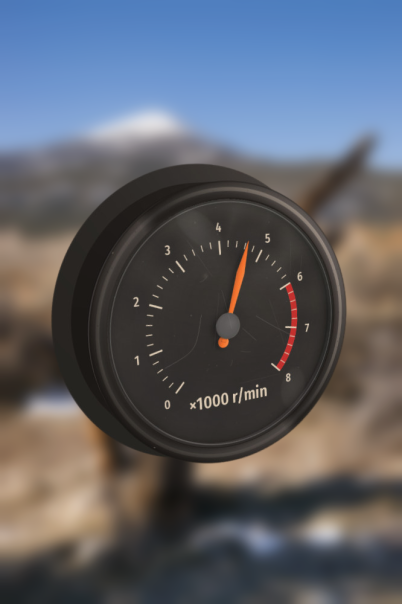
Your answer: **4600** rpm
